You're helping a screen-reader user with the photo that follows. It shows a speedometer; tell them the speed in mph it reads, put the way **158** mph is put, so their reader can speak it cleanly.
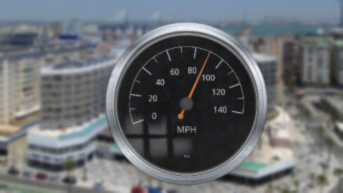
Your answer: **90** mph
